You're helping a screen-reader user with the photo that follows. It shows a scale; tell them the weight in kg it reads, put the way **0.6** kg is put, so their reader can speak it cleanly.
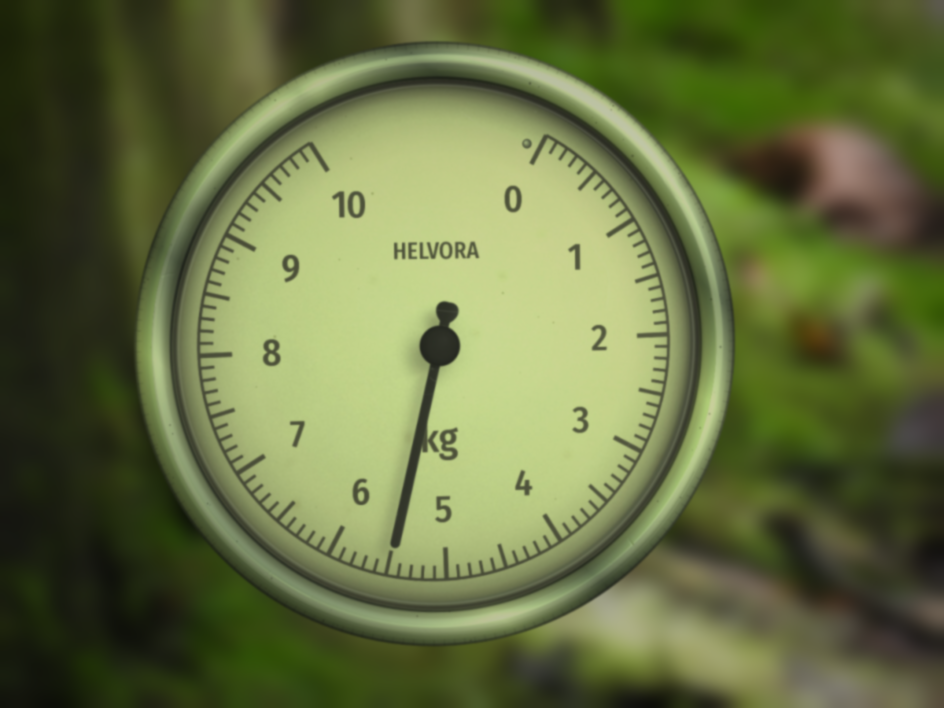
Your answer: **5.5** kg
